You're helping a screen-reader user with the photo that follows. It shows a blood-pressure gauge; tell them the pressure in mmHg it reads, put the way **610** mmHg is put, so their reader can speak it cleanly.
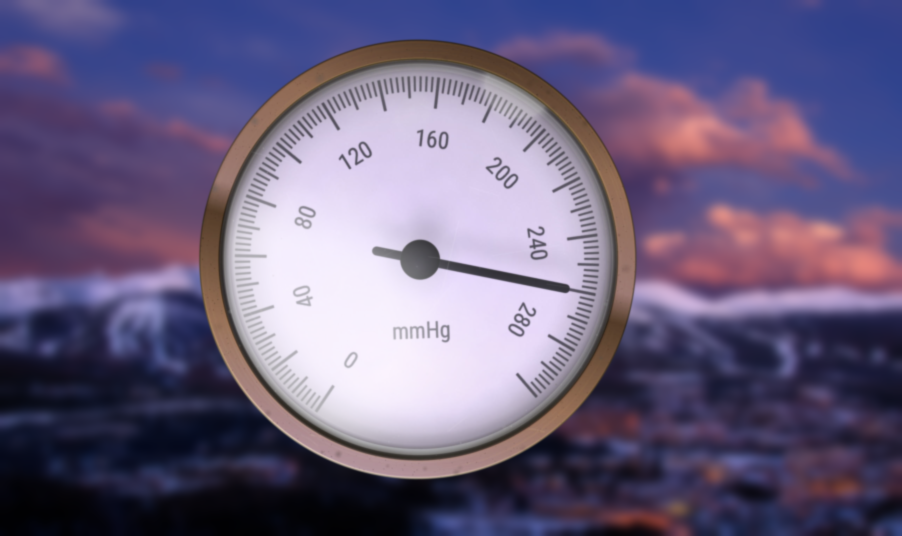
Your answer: **260** mmHg
